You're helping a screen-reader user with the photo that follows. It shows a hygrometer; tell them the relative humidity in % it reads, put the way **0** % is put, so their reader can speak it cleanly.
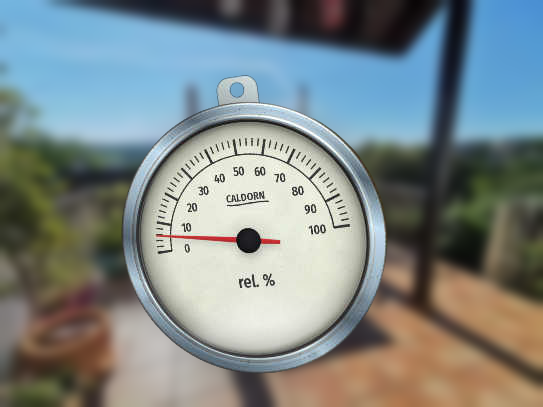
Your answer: **6** %
